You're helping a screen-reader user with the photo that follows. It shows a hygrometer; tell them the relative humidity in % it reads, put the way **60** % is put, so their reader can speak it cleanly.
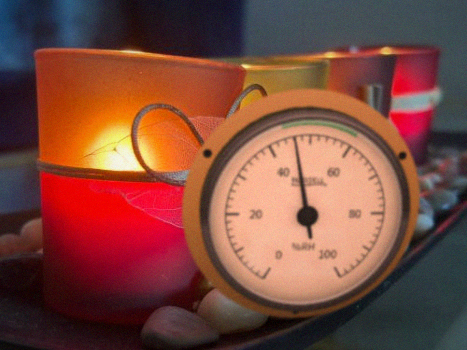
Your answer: **46** %
